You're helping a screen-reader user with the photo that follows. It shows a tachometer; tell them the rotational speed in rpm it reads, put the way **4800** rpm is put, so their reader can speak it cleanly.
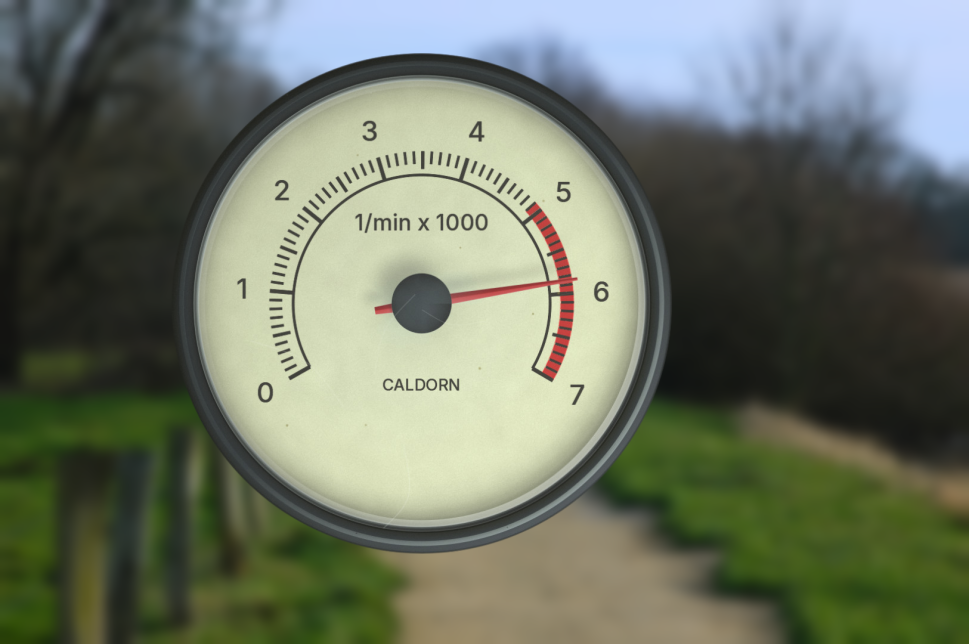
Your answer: **5850** rpm
